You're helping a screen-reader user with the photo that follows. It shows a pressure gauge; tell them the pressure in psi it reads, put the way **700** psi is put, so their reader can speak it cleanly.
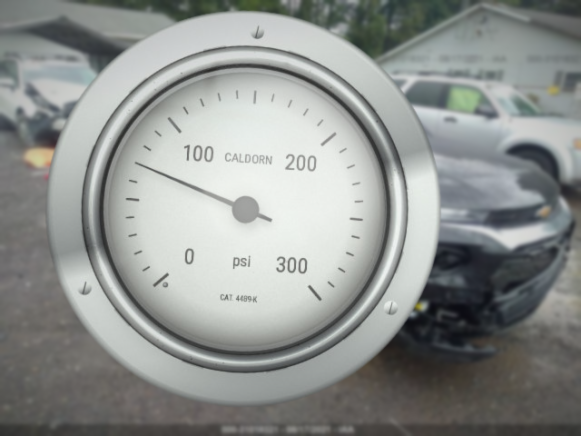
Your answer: **70** psi
